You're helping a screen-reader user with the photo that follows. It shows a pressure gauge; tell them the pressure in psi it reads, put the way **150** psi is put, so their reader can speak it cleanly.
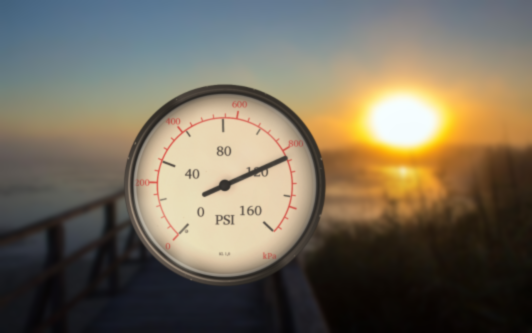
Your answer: **120** psi
